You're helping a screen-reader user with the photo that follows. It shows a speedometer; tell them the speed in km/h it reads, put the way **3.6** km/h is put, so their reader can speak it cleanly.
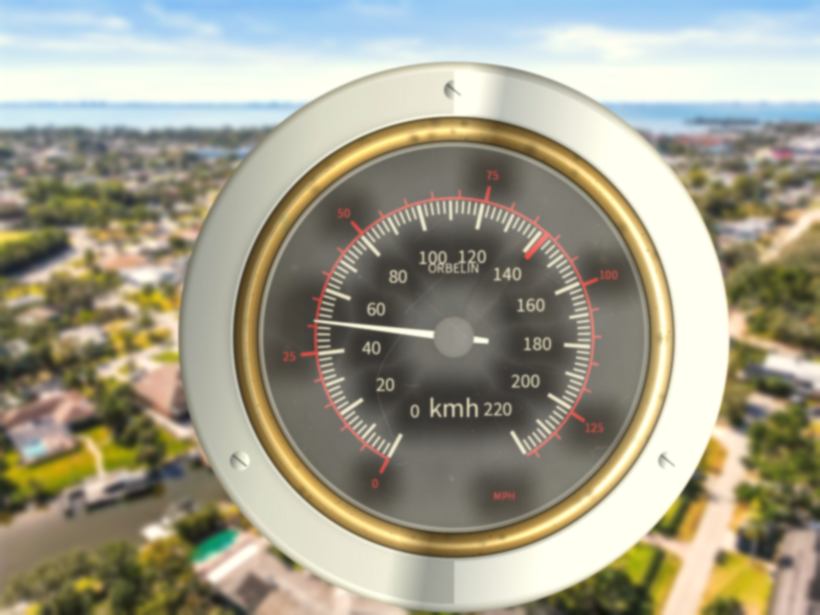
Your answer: **50** km/h
